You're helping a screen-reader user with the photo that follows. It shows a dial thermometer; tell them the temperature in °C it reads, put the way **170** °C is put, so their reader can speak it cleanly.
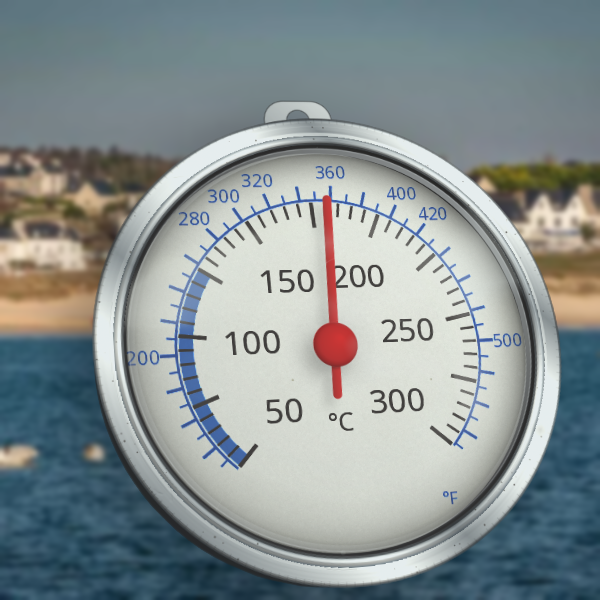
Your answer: **180** °C
